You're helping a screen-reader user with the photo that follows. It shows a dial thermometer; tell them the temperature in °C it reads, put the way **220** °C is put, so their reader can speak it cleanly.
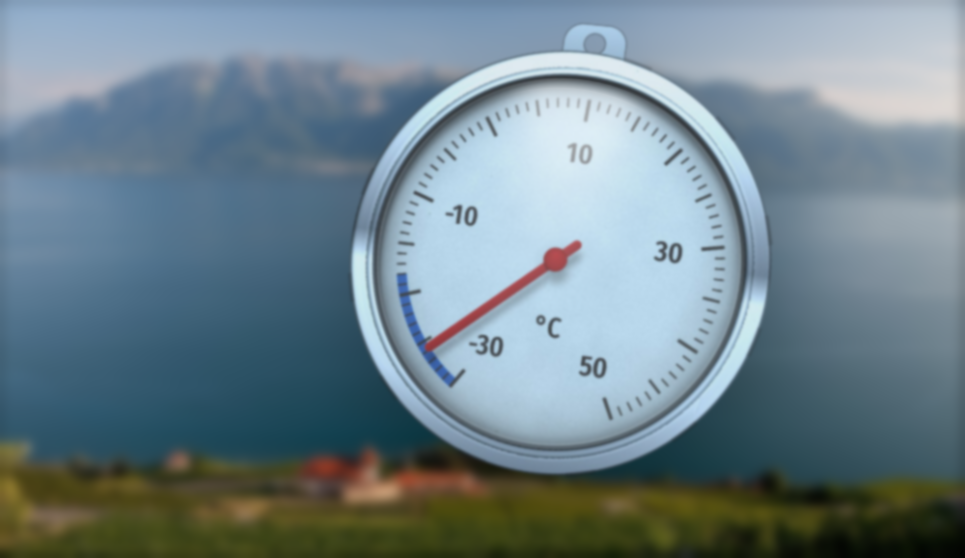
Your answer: **-26** °C
